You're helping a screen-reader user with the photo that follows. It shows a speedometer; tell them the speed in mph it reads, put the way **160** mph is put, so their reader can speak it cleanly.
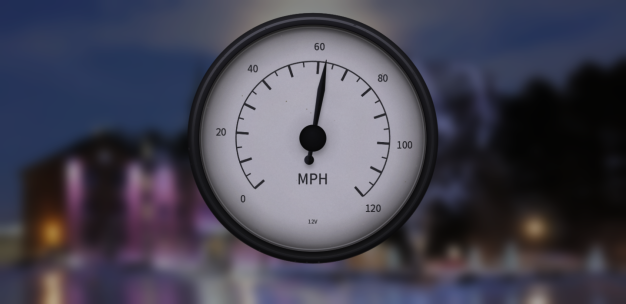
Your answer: **62.5** mph
